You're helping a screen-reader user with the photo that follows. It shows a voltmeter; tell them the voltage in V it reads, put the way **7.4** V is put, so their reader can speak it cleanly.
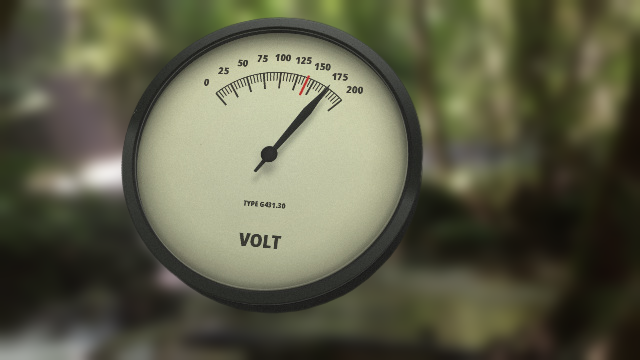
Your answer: **175** V
